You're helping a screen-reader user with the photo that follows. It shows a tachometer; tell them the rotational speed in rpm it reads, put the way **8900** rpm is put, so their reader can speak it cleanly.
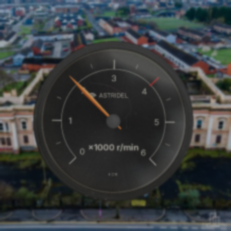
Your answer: **2000** rpm
